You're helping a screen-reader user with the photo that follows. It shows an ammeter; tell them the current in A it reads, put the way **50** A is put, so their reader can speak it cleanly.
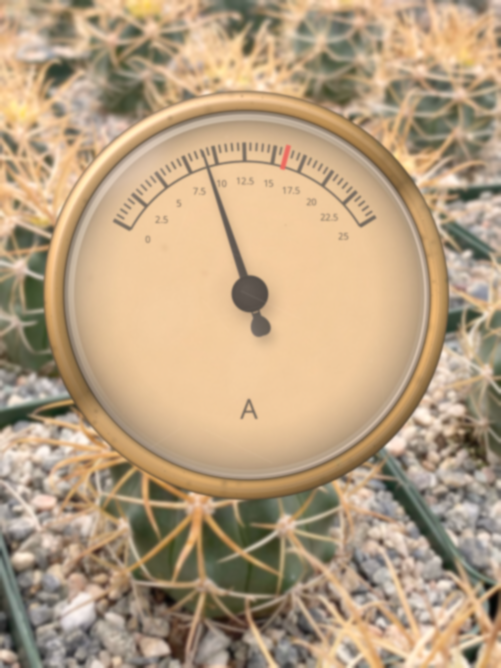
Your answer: **9** A
